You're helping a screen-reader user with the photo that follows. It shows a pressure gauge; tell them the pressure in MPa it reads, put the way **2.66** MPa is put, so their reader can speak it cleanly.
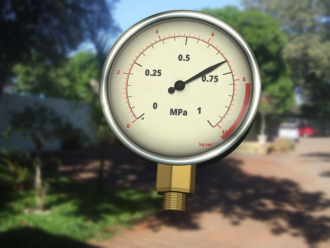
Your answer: **0.7** MPa
